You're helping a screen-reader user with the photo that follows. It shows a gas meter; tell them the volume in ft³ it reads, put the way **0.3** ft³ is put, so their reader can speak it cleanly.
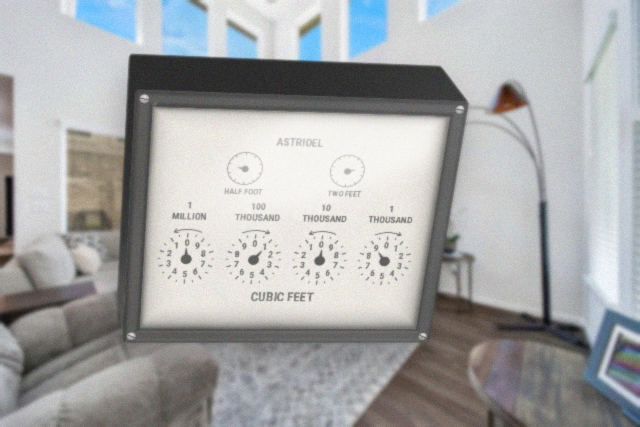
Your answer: **9900** ft³
